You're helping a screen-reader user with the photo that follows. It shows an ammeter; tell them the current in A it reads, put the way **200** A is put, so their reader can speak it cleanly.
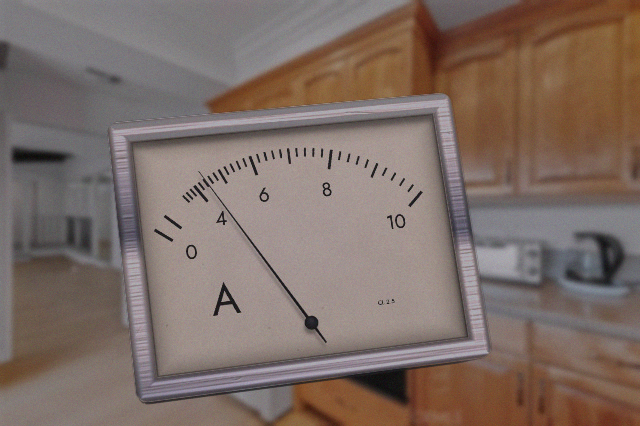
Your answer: **4.4** A
